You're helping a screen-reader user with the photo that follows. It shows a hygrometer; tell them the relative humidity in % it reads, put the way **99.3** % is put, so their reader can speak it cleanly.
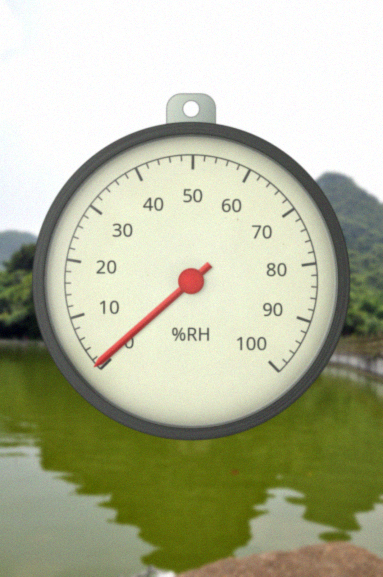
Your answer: **1** %
